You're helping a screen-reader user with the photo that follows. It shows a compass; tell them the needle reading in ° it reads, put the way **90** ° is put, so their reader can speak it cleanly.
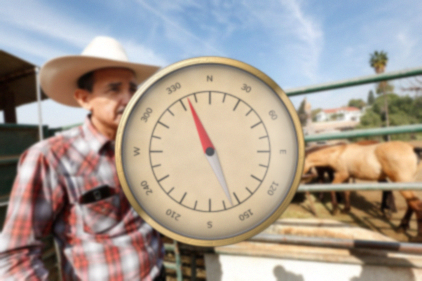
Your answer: **337.5** °
